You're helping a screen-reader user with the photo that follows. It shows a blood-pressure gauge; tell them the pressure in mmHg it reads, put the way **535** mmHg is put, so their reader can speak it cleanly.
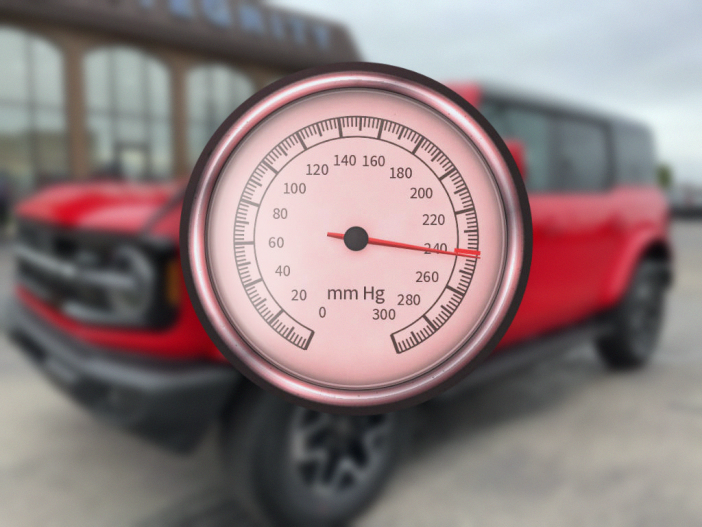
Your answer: **242** mmHg
